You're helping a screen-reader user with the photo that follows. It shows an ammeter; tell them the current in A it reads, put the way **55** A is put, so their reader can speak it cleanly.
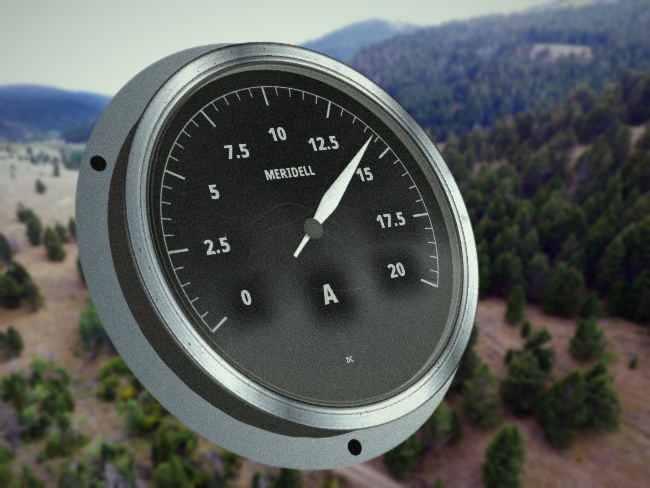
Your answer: **14.25** A
